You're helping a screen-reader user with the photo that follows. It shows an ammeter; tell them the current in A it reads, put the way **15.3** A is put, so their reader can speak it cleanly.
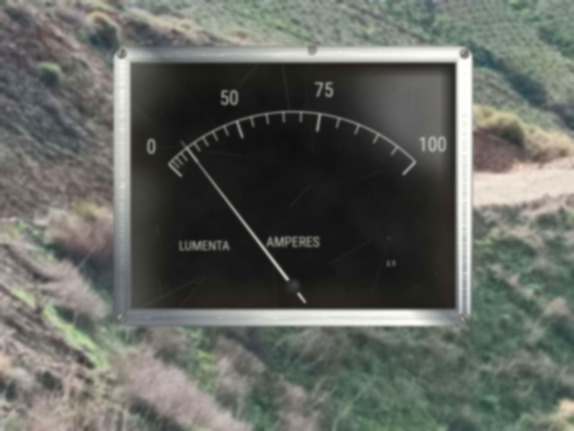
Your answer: **25** A
